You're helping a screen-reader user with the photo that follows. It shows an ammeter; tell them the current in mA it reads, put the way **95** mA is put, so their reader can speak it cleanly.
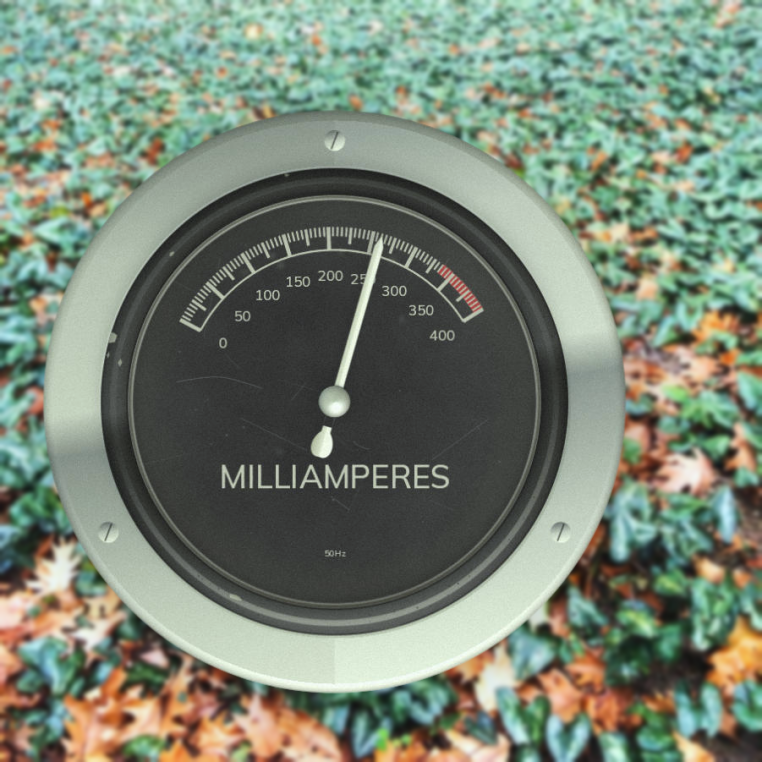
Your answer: **260** mA
